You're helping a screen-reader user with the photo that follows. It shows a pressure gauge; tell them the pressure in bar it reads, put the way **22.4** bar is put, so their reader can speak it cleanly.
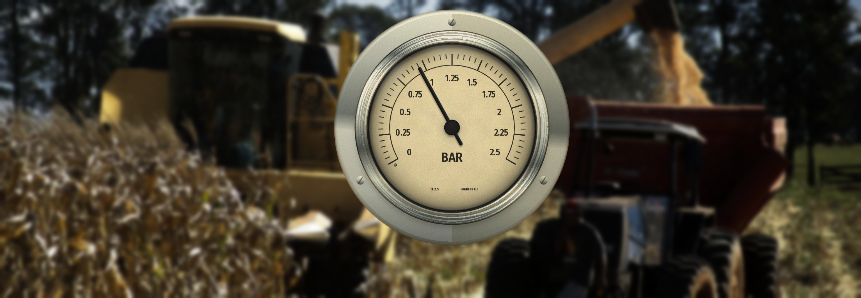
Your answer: **0.95** bar
